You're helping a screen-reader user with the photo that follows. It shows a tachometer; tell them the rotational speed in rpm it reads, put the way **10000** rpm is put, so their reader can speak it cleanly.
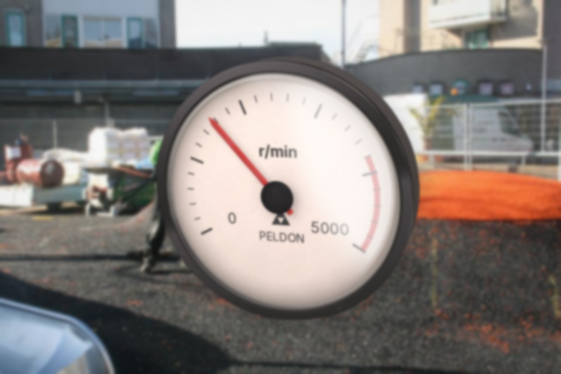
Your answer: **1600** rpm
